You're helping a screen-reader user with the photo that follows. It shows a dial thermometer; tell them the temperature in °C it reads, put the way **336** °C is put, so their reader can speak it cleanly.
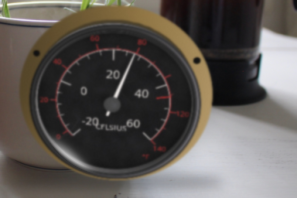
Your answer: **26** °C
